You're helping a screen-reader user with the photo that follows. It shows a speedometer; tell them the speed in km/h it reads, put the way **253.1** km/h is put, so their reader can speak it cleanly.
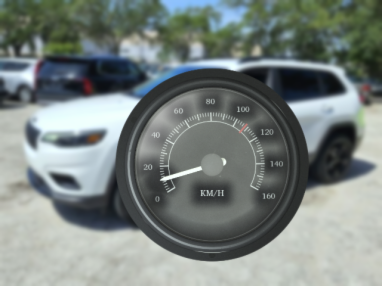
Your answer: **10** km/h
